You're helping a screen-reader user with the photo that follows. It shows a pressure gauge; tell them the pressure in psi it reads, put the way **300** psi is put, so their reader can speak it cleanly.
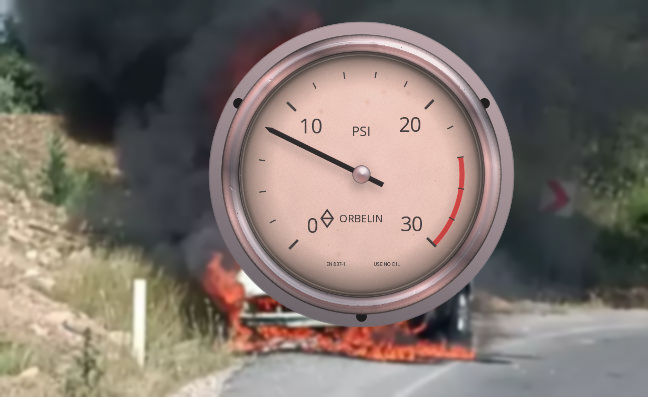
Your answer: **8** psi
